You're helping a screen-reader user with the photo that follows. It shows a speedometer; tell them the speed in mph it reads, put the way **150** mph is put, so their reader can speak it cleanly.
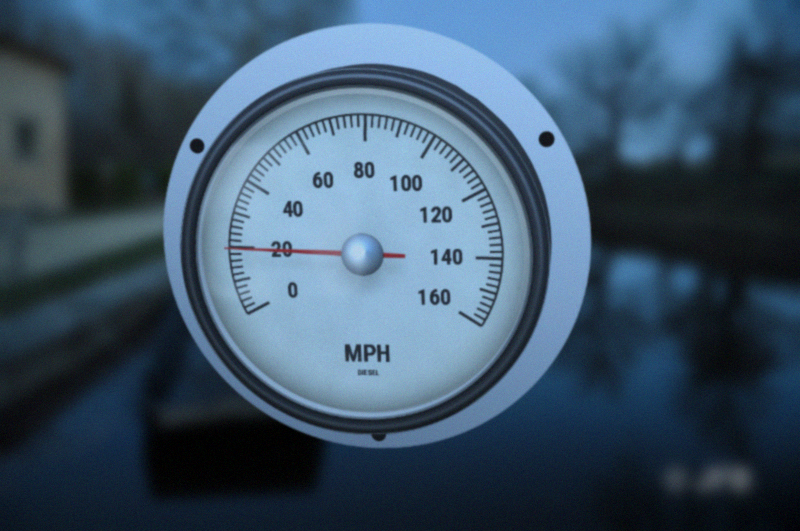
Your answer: **20** mph
